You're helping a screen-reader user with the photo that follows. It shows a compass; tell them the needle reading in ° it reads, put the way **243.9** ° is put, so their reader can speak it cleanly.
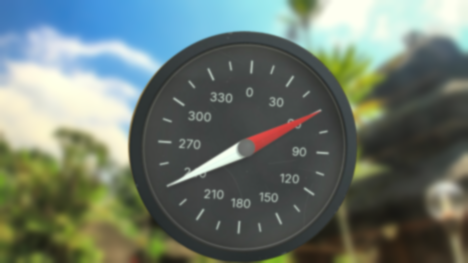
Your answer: **60** °
